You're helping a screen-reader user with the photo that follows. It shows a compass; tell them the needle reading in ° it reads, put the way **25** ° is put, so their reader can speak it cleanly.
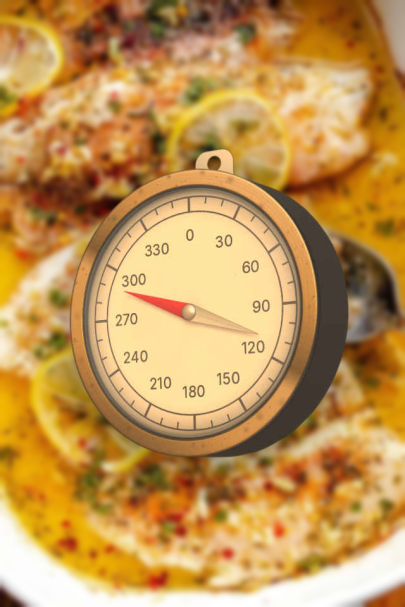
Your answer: **290** °
